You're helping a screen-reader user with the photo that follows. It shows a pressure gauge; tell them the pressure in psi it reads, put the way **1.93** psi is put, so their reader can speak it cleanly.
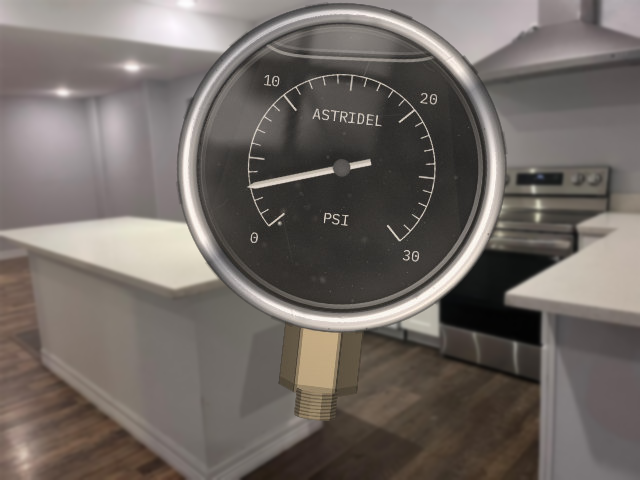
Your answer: **3** psi
